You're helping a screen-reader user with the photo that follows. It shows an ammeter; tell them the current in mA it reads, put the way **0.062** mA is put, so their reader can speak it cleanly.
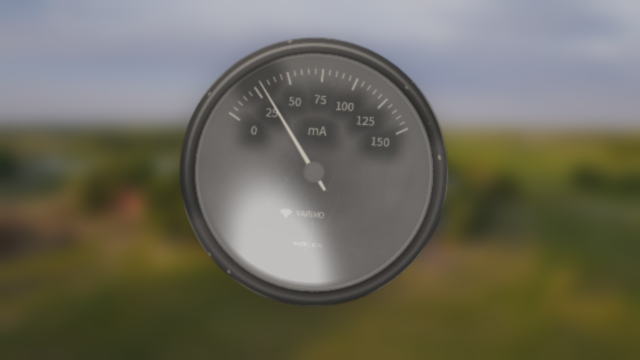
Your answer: **30** mA
